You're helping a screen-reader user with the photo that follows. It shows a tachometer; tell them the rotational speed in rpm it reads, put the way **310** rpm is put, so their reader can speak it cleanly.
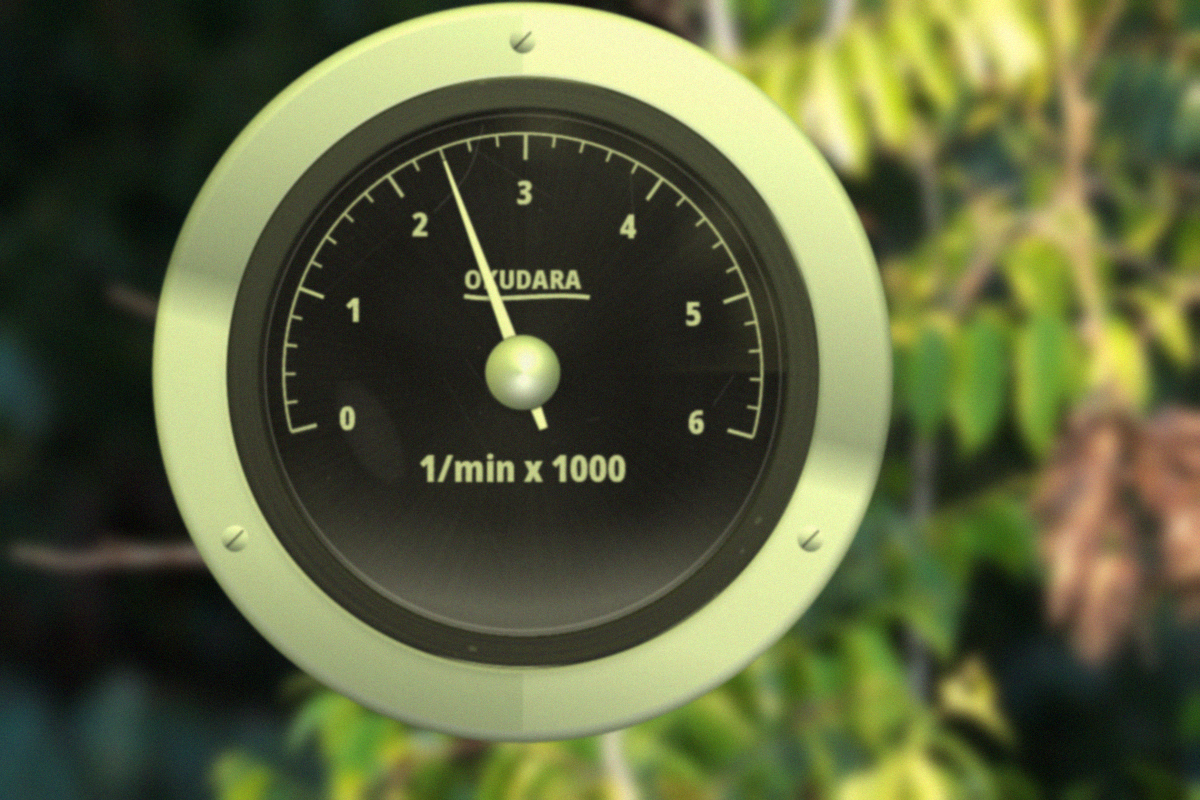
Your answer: **2400** rpm
